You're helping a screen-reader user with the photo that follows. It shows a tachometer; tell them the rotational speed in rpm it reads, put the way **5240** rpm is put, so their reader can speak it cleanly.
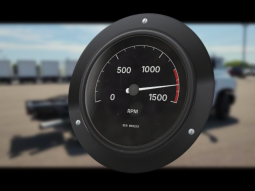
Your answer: **1350** rpm
